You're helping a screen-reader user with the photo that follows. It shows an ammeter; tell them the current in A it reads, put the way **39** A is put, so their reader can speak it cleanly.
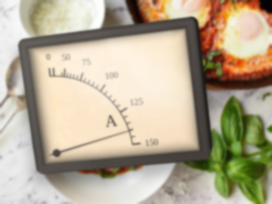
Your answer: **140** A
